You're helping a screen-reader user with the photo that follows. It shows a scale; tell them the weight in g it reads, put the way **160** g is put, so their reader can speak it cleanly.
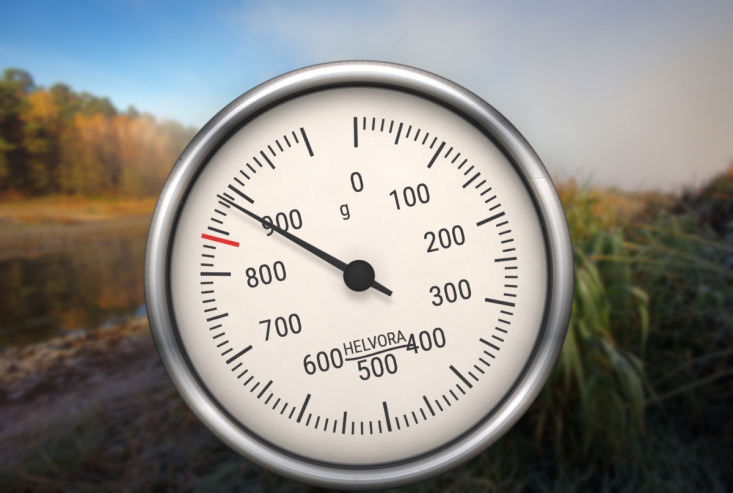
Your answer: **885** g
